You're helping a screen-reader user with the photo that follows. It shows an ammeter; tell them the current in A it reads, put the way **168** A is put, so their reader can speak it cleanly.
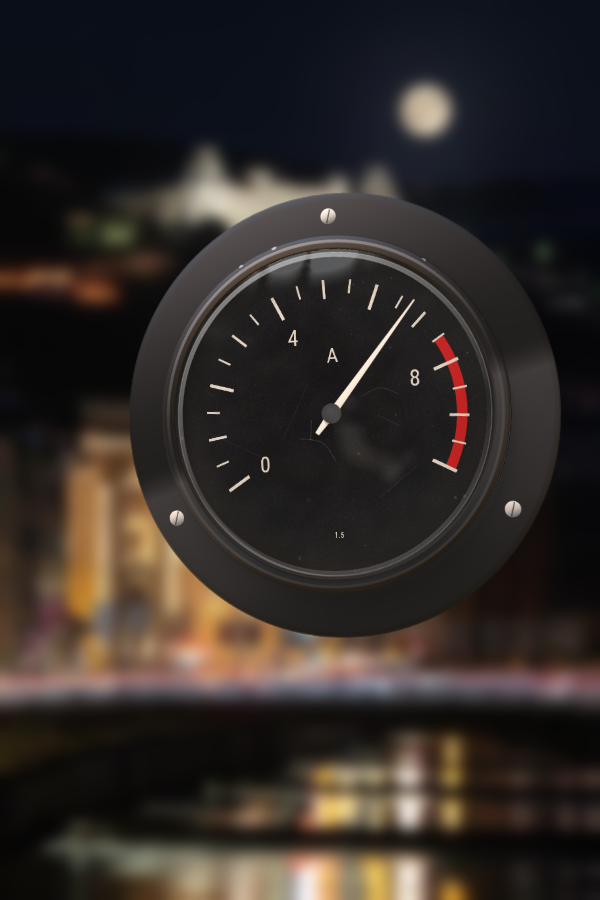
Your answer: **6.75** A
